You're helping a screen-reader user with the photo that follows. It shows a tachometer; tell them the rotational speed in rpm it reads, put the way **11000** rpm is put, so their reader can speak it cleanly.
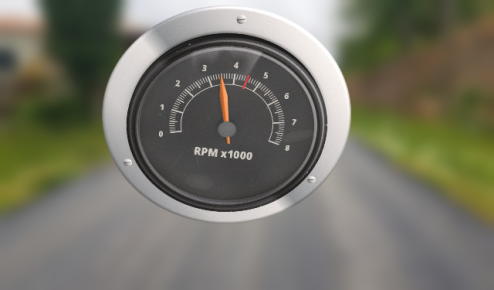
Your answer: **3500** rpm
